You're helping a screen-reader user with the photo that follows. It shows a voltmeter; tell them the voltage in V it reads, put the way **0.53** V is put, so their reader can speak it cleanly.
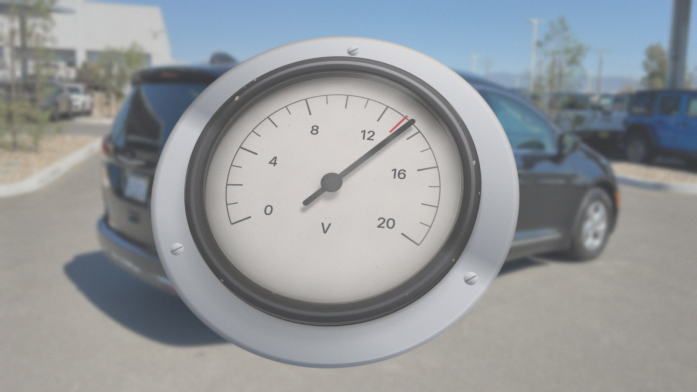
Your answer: **13.5** V
